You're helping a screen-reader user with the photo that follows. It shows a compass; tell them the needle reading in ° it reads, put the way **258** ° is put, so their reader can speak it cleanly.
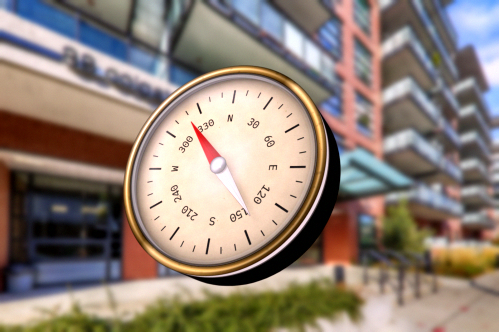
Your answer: **320** °
